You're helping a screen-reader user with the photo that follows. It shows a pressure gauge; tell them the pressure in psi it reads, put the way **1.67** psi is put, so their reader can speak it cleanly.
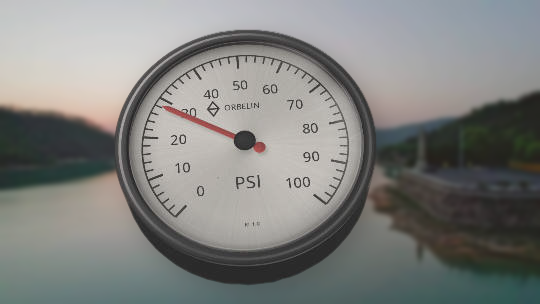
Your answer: **28** psi
